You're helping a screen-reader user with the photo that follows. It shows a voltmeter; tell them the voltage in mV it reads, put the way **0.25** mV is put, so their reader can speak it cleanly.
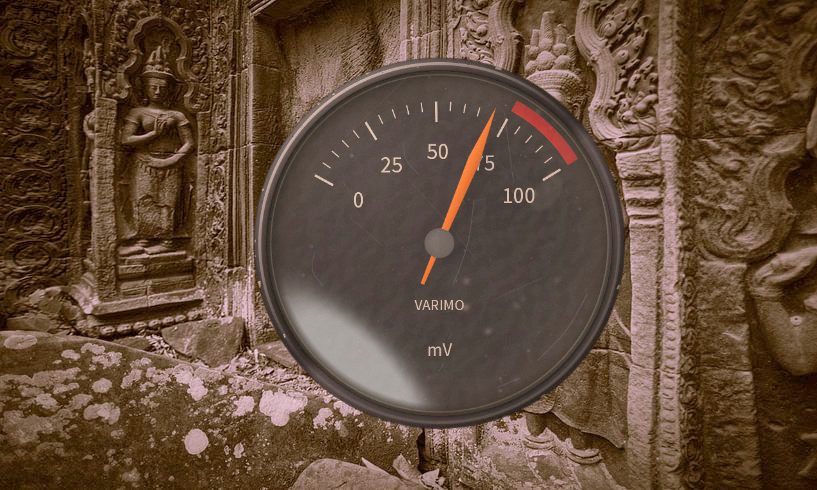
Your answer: **70** mV
